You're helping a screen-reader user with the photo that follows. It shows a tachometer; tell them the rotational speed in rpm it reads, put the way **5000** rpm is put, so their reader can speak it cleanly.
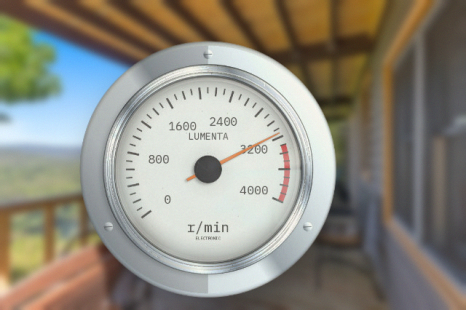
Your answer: **3150** rpm
